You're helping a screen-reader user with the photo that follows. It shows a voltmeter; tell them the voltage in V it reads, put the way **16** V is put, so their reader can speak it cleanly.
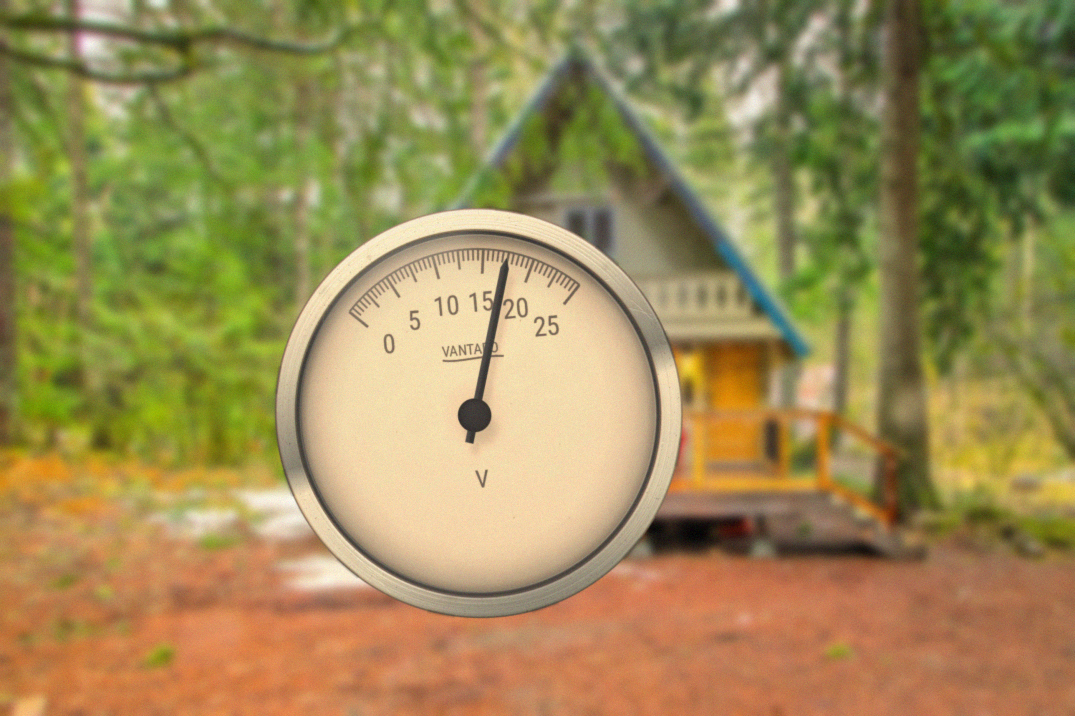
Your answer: **17.5** V
